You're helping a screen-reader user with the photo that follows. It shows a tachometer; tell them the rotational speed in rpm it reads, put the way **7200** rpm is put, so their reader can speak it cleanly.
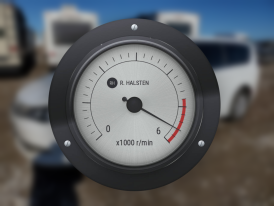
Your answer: **5600** rpm
